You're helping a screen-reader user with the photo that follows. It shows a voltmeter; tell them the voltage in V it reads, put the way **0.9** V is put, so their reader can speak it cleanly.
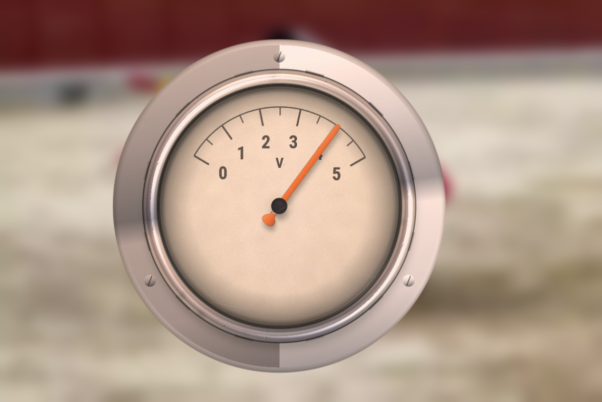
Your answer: **4** V
